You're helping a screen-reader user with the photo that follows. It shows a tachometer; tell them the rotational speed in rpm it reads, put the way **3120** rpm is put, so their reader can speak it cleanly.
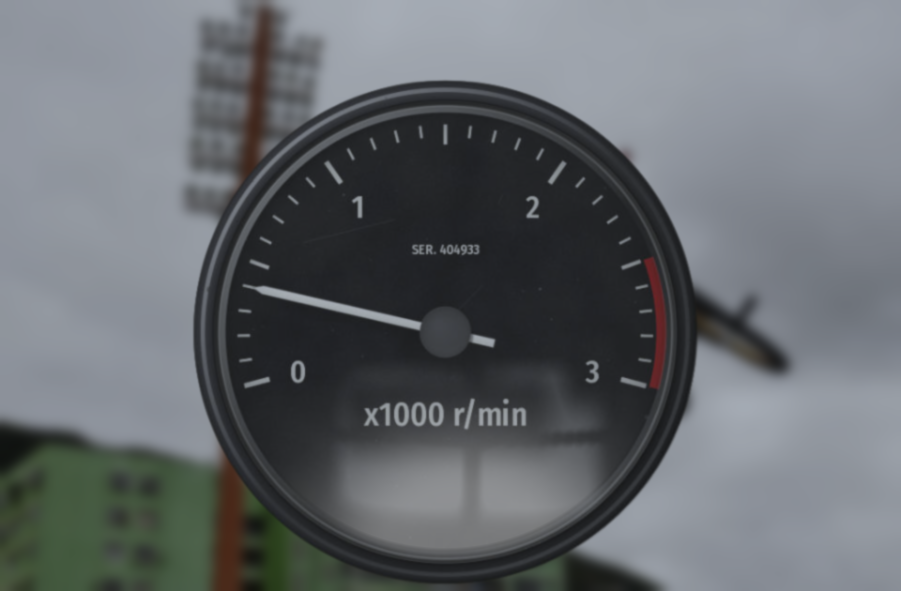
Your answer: **400** rpm
